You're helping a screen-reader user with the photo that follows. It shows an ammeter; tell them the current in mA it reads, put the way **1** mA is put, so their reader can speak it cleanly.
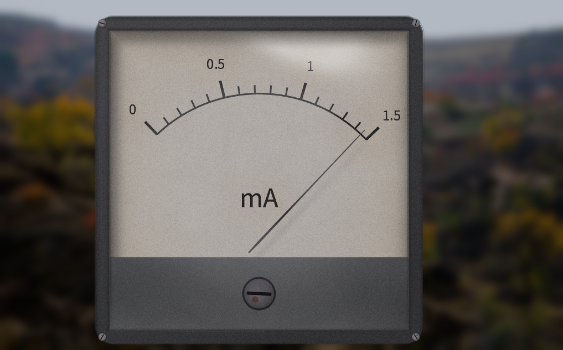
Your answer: **1.45** mA
